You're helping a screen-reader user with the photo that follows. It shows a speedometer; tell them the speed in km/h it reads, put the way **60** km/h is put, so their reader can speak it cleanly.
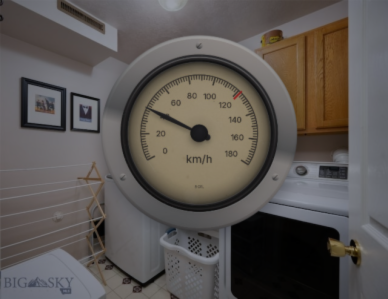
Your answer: **40** km/h
